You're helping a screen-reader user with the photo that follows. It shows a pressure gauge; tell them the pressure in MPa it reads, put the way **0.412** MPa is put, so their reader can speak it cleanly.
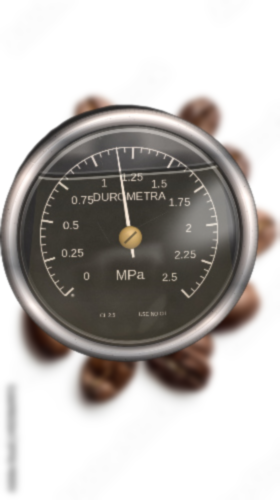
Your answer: **1.15** MPa
